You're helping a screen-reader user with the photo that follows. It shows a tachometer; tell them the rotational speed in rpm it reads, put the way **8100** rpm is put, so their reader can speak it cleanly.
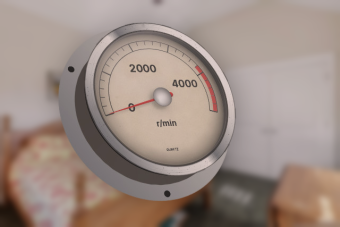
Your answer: **0** rpm
